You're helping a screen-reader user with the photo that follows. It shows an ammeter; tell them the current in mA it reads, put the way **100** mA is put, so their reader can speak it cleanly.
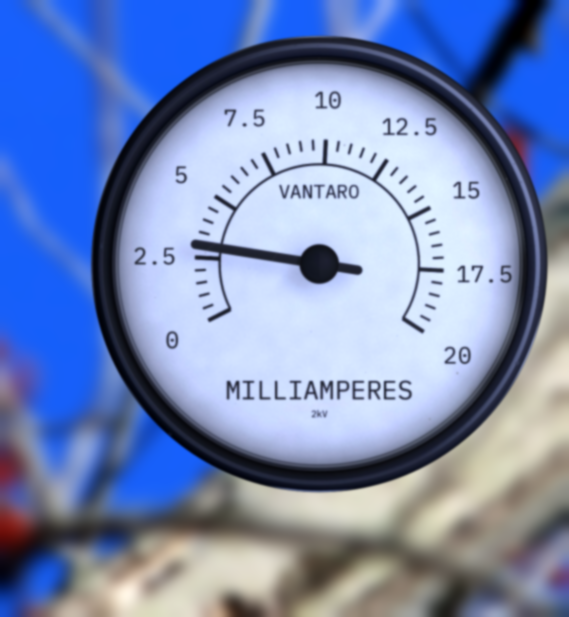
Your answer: **3** mA
